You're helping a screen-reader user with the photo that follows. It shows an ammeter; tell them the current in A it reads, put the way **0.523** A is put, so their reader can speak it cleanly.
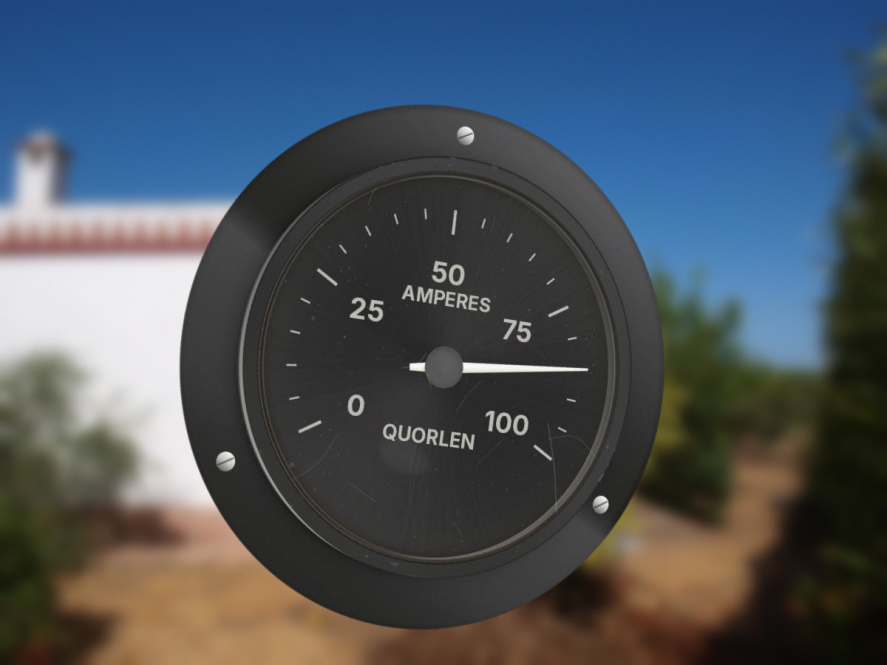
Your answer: **85** A
